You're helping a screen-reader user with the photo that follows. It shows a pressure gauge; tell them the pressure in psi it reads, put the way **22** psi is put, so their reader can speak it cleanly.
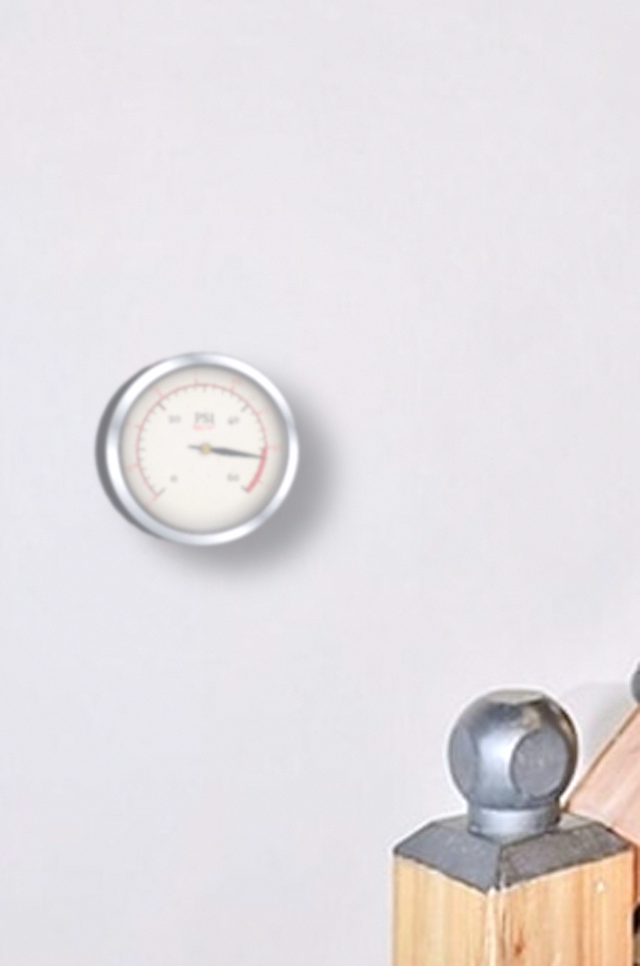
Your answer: **52** psi
